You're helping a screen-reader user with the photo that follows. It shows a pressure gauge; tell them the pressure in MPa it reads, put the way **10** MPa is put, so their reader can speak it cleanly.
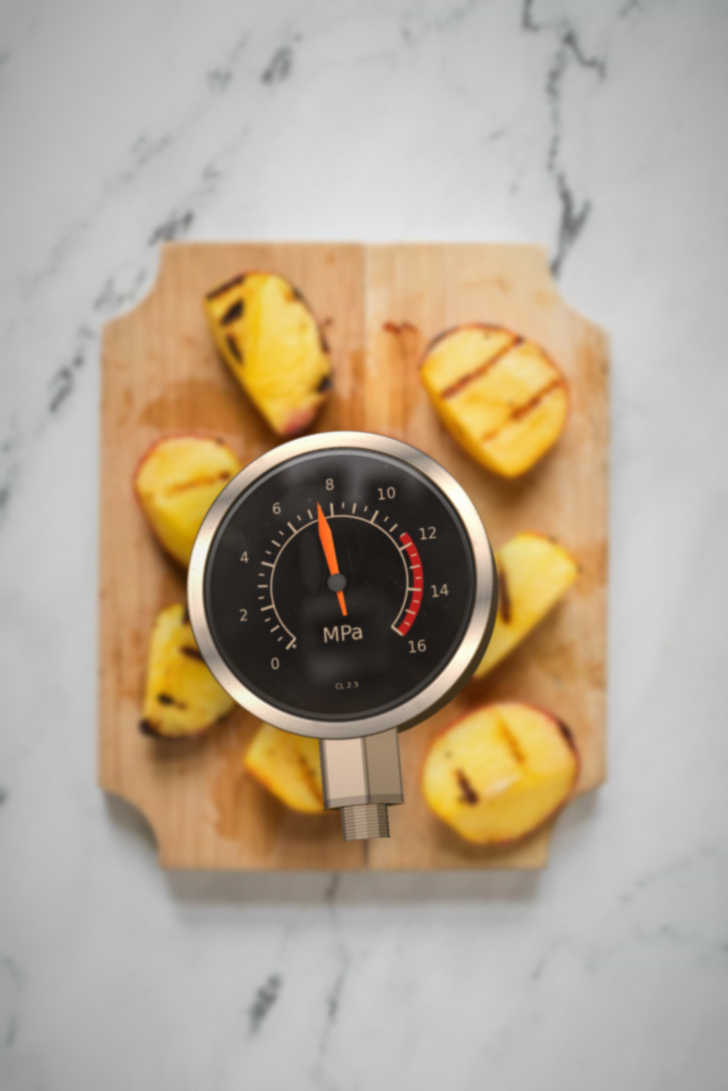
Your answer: **7.5** MPa
